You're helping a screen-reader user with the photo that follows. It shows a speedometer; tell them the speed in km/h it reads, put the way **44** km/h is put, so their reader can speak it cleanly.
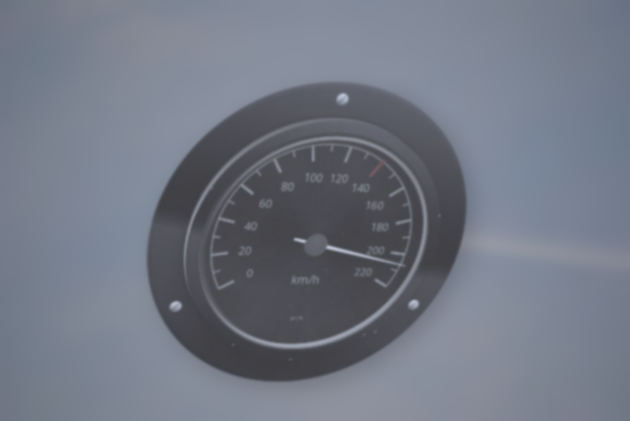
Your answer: **205** km/h
